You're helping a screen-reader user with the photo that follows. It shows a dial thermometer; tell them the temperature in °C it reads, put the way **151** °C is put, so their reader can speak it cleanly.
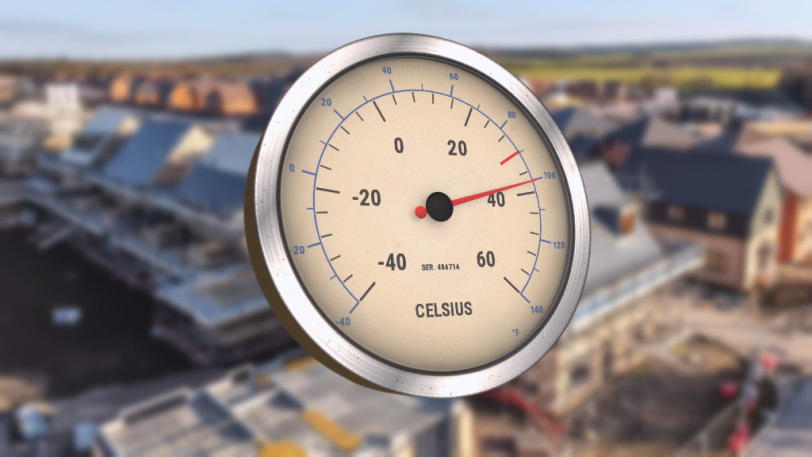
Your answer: **38** °C
